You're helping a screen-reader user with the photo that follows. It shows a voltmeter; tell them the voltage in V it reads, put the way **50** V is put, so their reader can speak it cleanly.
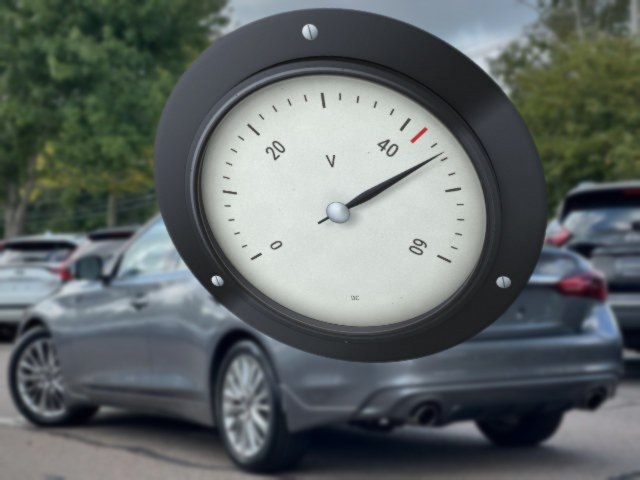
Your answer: **45** V
